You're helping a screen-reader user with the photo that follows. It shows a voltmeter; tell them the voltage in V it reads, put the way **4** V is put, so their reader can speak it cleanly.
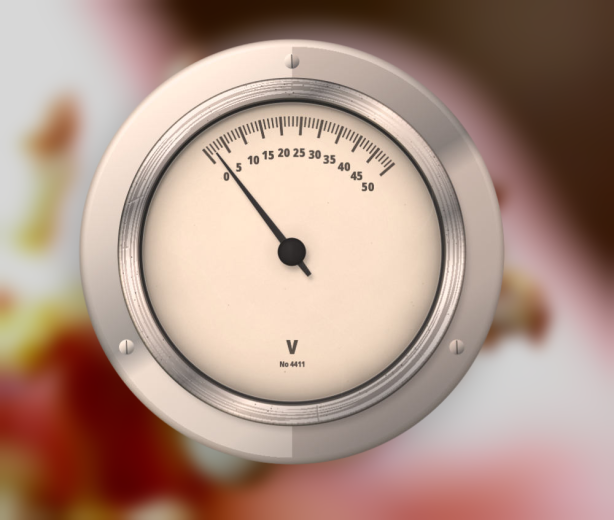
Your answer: **2** V
